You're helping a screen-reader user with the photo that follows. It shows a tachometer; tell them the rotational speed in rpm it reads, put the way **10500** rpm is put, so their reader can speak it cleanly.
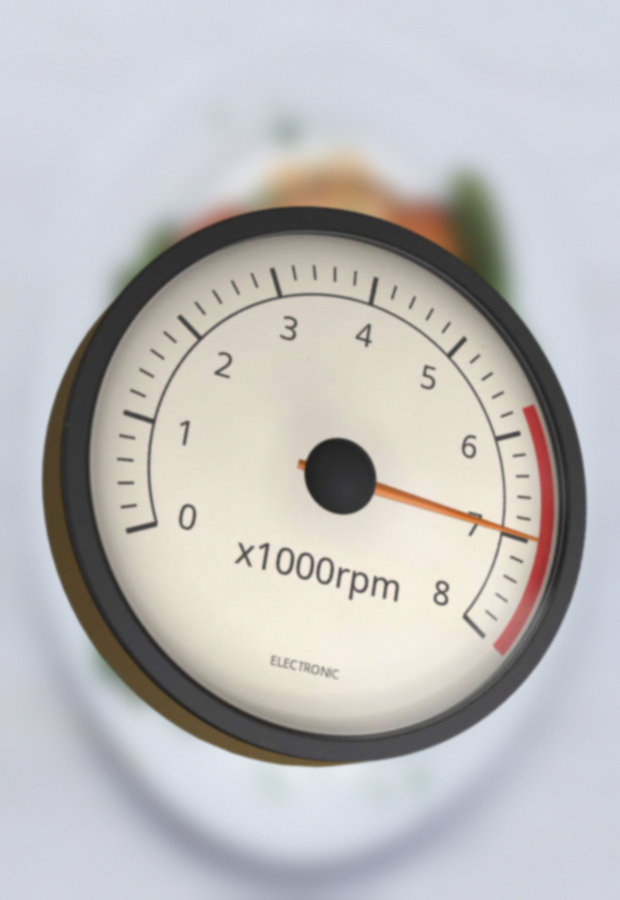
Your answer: **7000** rpm
